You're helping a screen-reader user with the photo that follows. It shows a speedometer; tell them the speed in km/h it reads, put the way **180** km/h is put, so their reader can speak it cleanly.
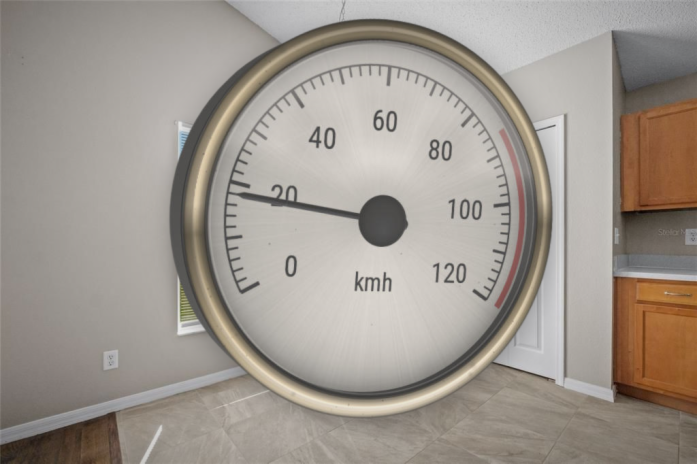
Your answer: **18** km/h
